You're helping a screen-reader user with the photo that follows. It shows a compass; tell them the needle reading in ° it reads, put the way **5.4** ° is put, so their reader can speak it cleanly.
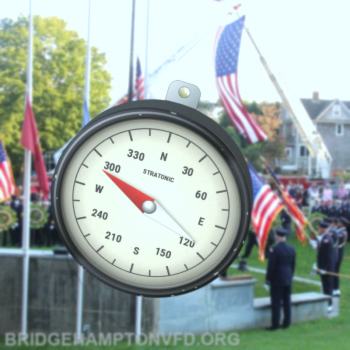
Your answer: **292.5** °
